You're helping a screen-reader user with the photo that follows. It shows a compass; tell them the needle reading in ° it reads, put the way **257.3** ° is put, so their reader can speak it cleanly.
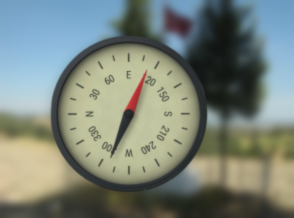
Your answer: **112.5** °
